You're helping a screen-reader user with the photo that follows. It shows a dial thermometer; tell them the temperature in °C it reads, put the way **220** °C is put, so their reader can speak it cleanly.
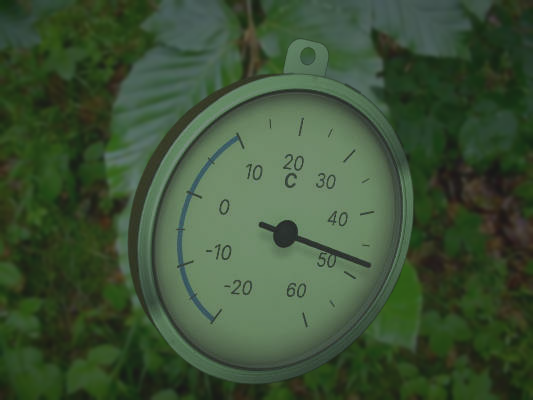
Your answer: **47.5** °C
